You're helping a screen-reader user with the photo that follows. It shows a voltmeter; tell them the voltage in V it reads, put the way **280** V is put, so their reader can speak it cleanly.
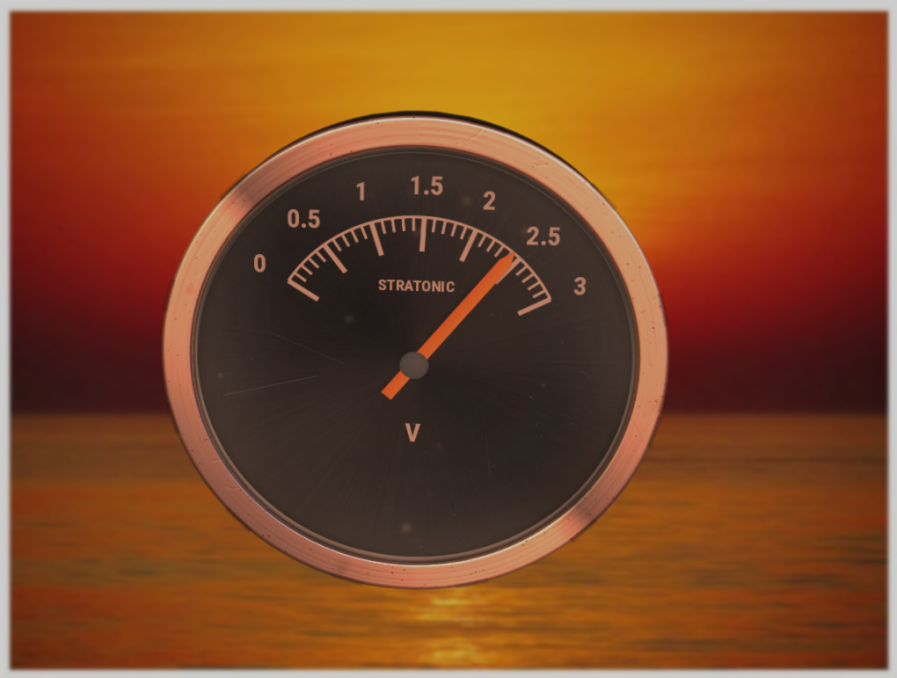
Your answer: **2.4** V
